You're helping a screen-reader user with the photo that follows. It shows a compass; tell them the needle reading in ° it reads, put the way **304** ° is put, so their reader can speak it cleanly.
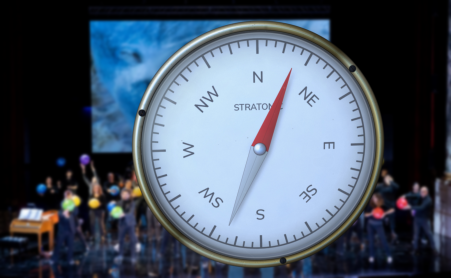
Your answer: **22.5** °
